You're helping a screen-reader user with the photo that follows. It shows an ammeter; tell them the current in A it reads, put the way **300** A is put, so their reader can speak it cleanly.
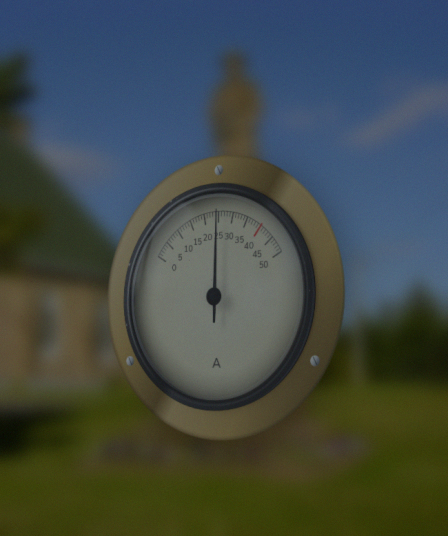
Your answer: **25** A
